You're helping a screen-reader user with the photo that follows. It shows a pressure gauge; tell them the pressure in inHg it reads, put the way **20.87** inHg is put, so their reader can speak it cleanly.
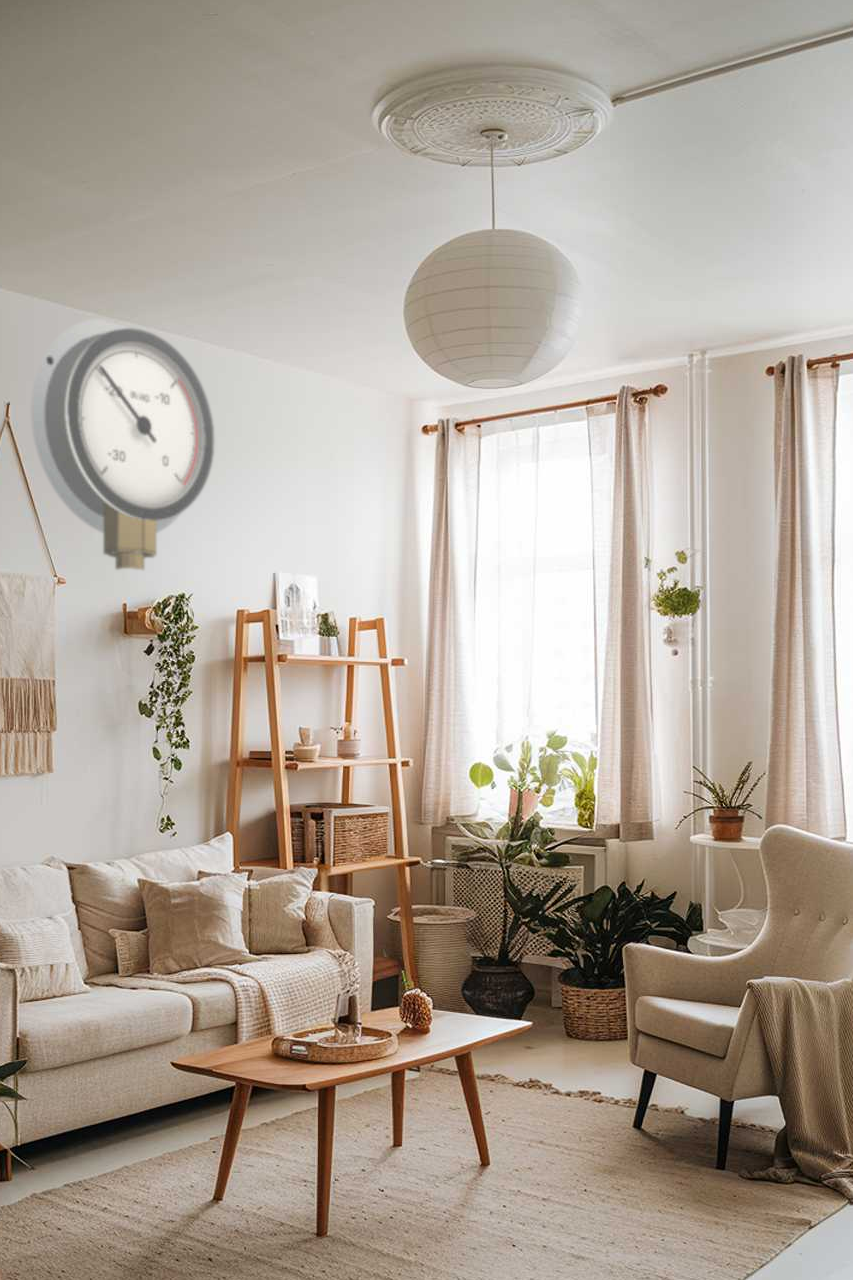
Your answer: **-20** inHg
